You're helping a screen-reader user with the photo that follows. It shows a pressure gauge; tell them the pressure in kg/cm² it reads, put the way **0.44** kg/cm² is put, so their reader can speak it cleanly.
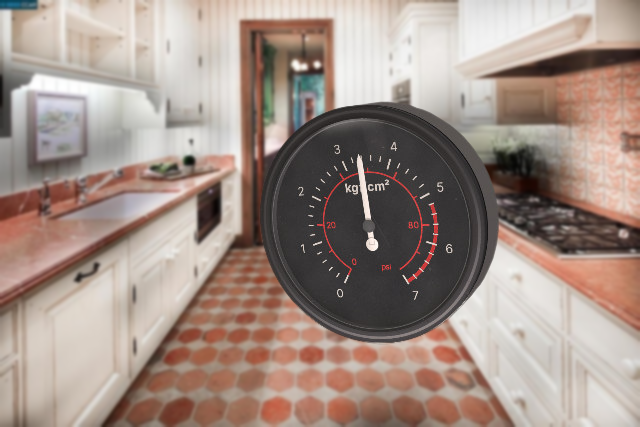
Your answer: **3.4** kg/cm²
